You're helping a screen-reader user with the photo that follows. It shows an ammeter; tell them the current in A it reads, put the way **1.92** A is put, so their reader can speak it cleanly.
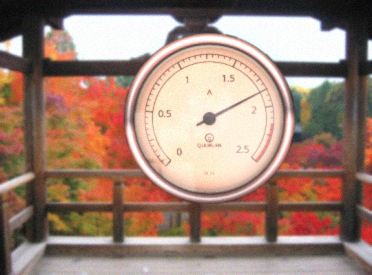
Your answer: **1.85** A
